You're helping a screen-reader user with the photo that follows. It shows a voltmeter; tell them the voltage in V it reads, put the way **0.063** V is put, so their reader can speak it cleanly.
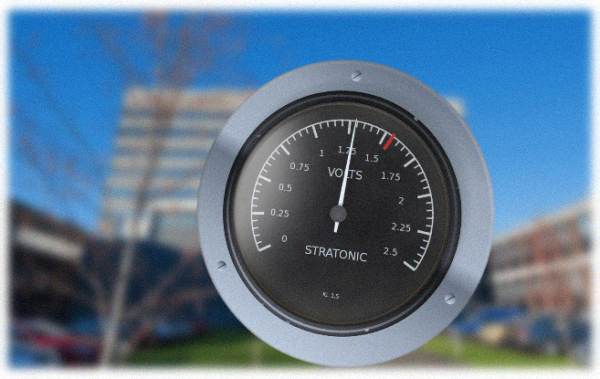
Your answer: **1.3** V
